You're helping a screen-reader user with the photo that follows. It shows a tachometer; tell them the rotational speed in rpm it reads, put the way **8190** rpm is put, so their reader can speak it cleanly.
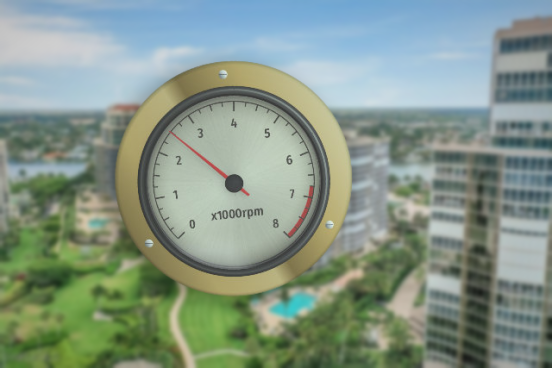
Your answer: **2500** rpm
